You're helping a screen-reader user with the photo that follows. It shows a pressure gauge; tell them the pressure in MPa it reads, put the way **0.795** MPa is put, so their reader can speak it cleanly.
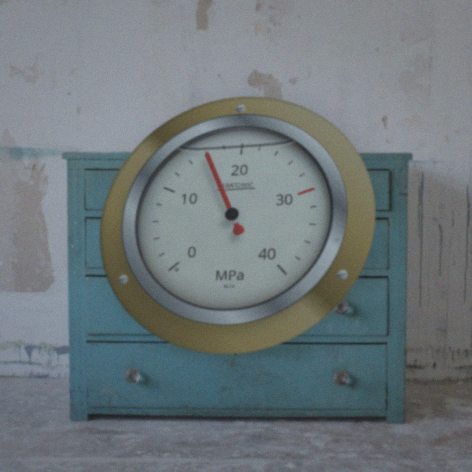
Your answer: **16** MPa
